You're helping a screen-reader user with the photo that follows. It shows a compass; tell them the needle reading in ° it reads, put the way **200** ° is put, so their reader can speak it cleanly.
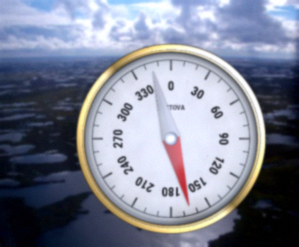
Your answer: **165** °
